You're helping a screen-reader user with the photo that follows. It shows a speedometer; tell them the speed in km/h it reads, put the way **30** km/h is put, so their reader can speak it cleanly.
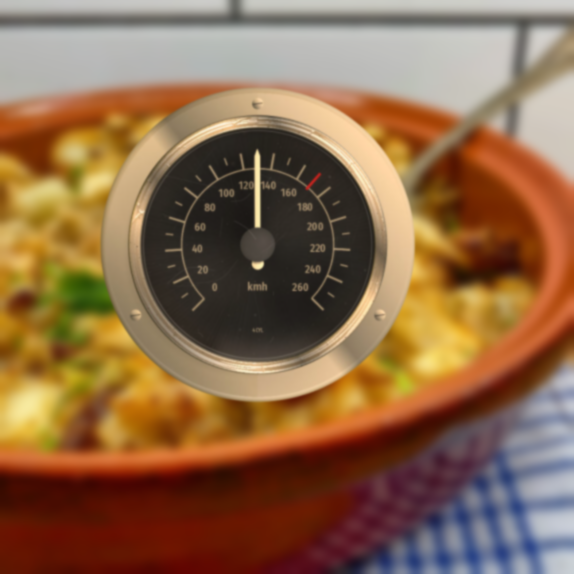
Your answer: **130** km/h
